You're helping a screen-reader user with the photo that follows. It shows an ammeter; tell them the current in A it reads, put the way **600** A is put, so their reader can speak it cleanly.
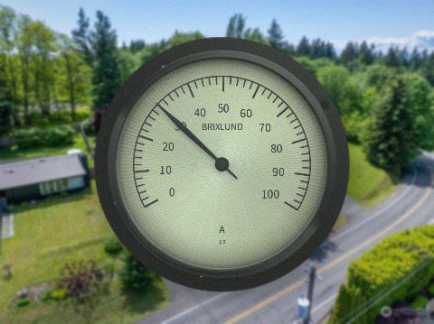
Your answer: **30** A
